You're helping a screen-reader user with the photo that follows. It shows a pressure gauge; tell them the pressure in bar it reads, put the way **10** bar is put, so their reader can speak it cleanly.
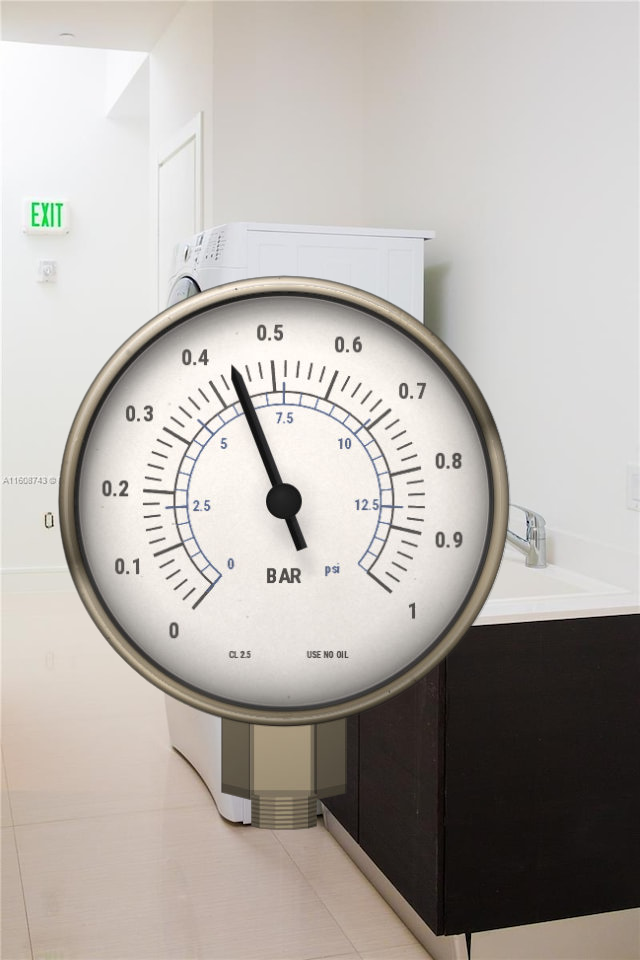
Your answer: **0.44** bar
